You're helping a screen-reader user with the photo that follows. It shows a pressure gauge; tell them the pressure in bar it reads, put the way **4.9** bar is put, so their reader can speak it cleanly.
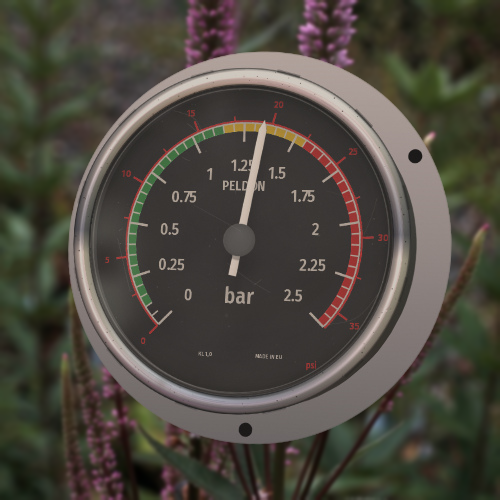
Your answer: **1.35** bar
